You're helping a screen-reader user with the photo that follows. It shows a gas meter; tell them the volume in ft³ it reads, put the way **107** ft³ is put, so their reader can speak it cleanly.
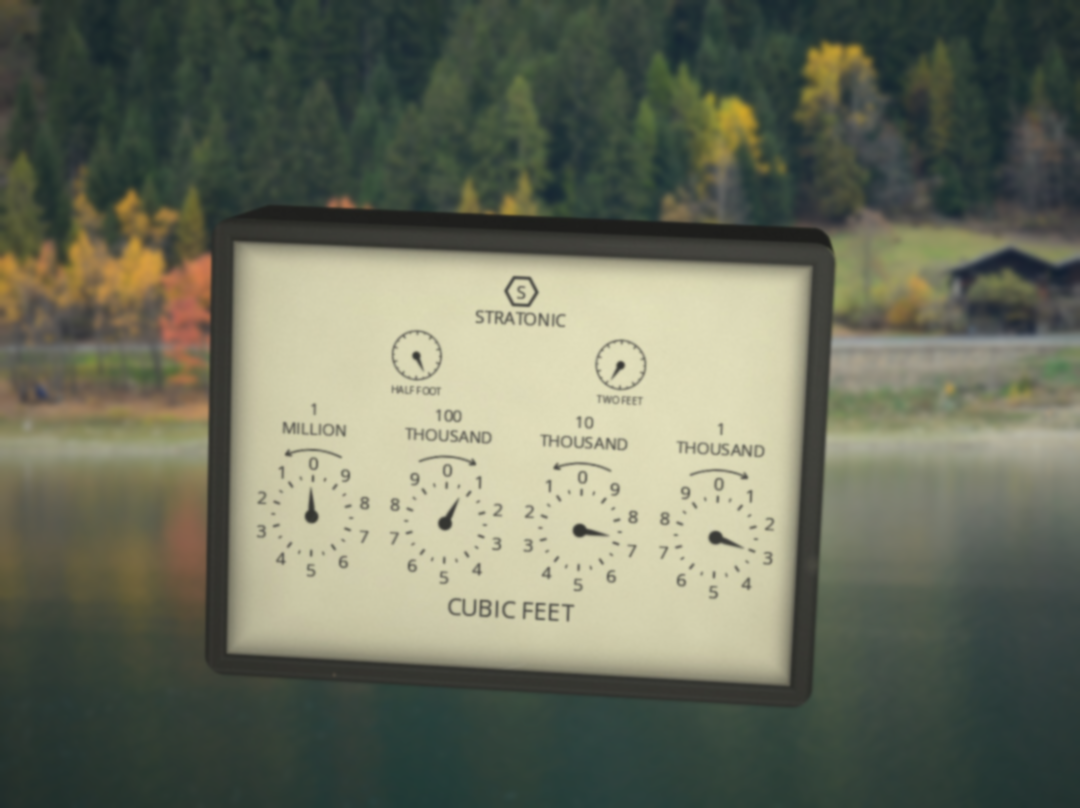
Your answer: **7300** ft³
